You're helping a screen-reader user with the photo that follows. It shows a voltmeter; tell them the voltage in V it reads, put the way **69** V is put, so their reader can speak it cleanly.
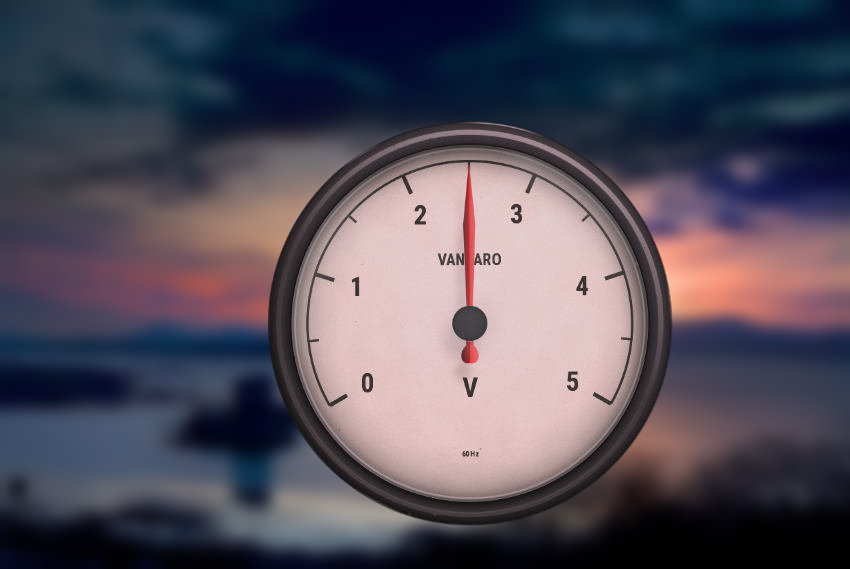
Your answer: **2.5** V
